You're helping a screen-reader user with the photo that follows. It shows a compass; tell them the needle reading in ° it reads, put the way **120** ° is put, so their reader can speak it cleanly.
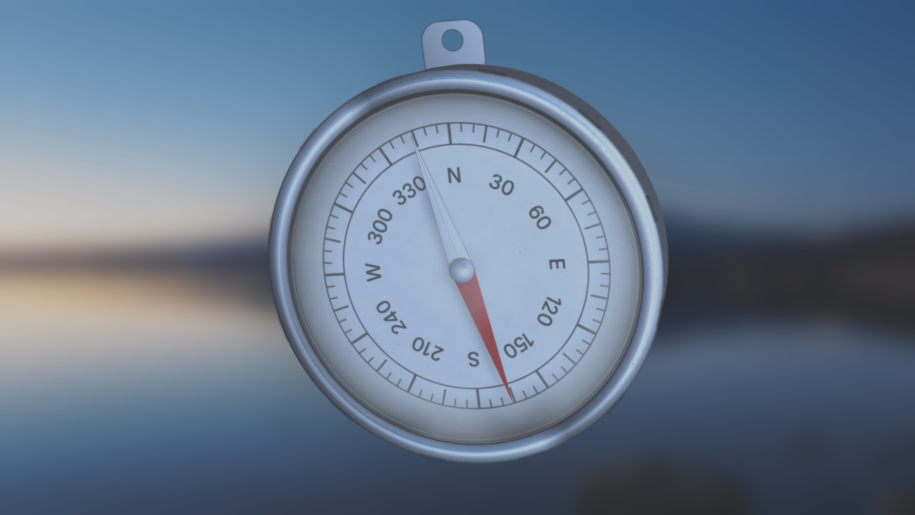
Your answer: **165** °
